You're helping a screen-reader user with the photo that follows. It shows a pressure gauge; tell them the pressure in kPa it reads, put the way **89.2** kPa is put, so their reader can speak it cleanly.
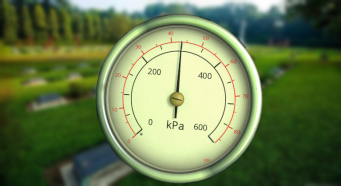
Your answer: **300** kPa
